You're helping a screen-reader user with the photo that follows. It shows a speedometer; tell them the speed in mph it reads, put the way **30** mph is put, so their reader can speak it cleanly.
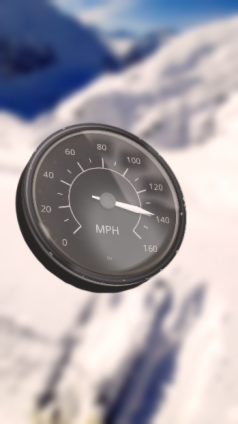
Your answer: **140** mph
